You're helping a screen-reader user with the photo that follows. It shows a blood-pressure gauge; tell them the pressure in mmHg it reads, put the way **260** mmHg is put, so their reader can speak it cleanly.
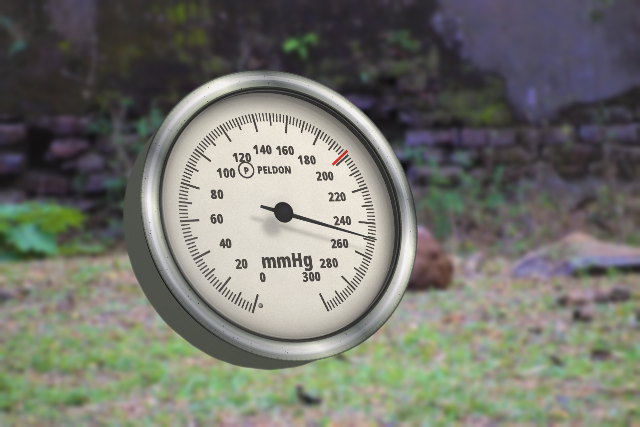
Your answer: **250** mmHg
